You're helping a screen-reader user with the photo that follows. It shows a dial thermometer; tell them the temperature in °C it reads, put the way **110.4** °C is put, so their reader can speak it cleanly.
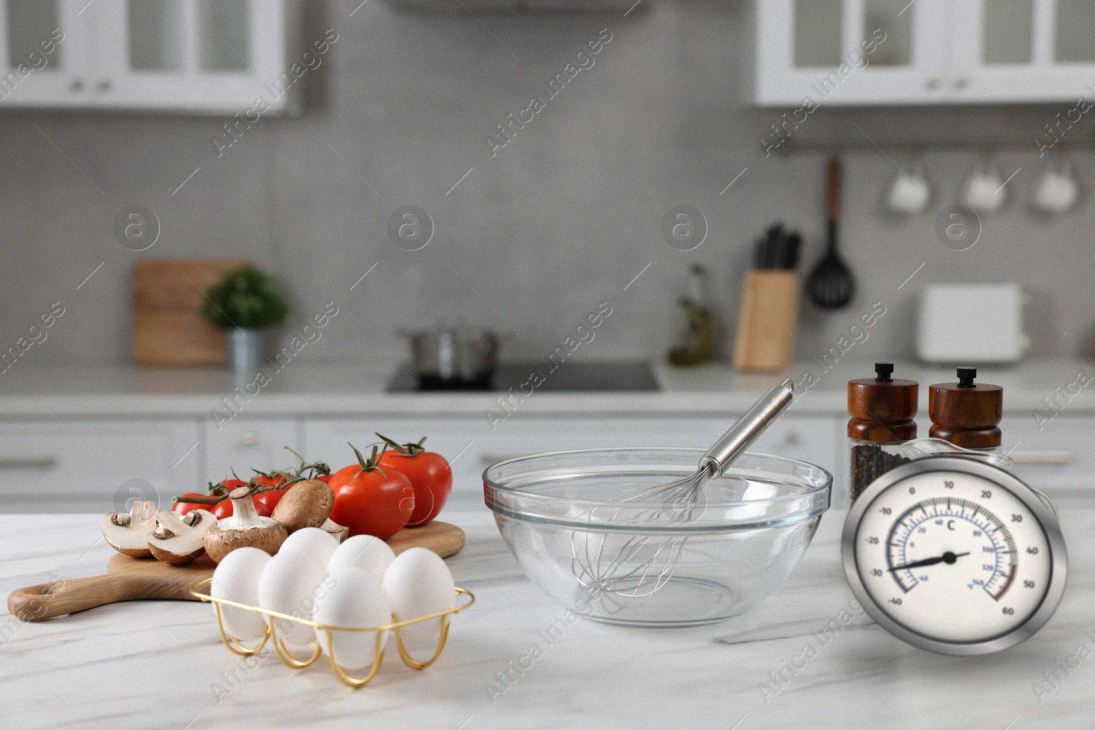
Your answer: **-30** °C
